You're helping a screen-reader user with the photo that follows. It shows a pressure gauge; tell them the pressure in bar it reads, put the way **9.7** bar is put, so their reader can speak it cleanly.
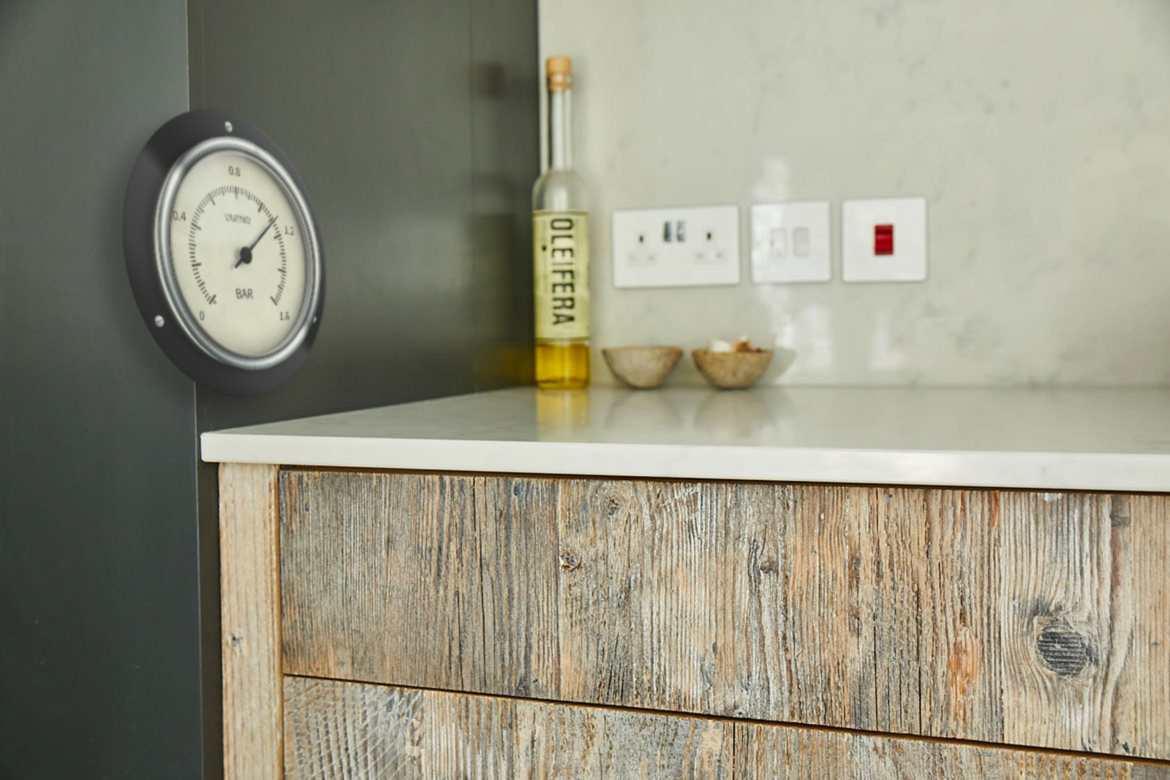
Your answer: **1.1** bar
